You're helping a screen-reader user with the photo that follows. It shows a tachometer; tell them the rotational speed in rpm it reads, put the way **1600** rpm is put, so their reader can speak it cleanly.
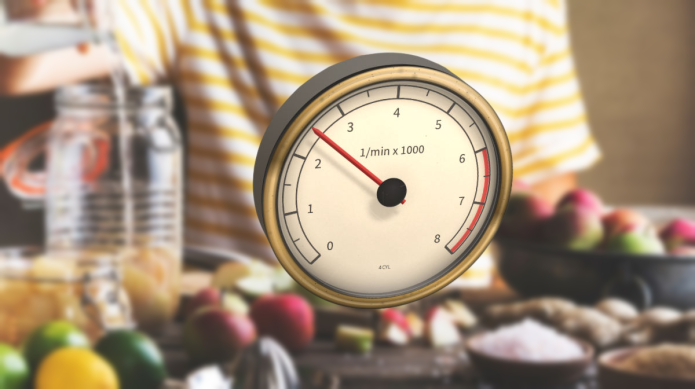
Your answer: **2500** rpm
